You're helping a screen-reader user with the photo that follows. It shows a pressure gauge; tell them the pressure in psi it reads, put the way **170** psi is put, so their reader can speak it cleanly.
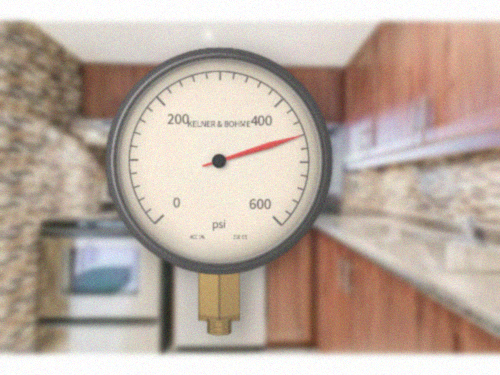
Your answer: **460** psi
